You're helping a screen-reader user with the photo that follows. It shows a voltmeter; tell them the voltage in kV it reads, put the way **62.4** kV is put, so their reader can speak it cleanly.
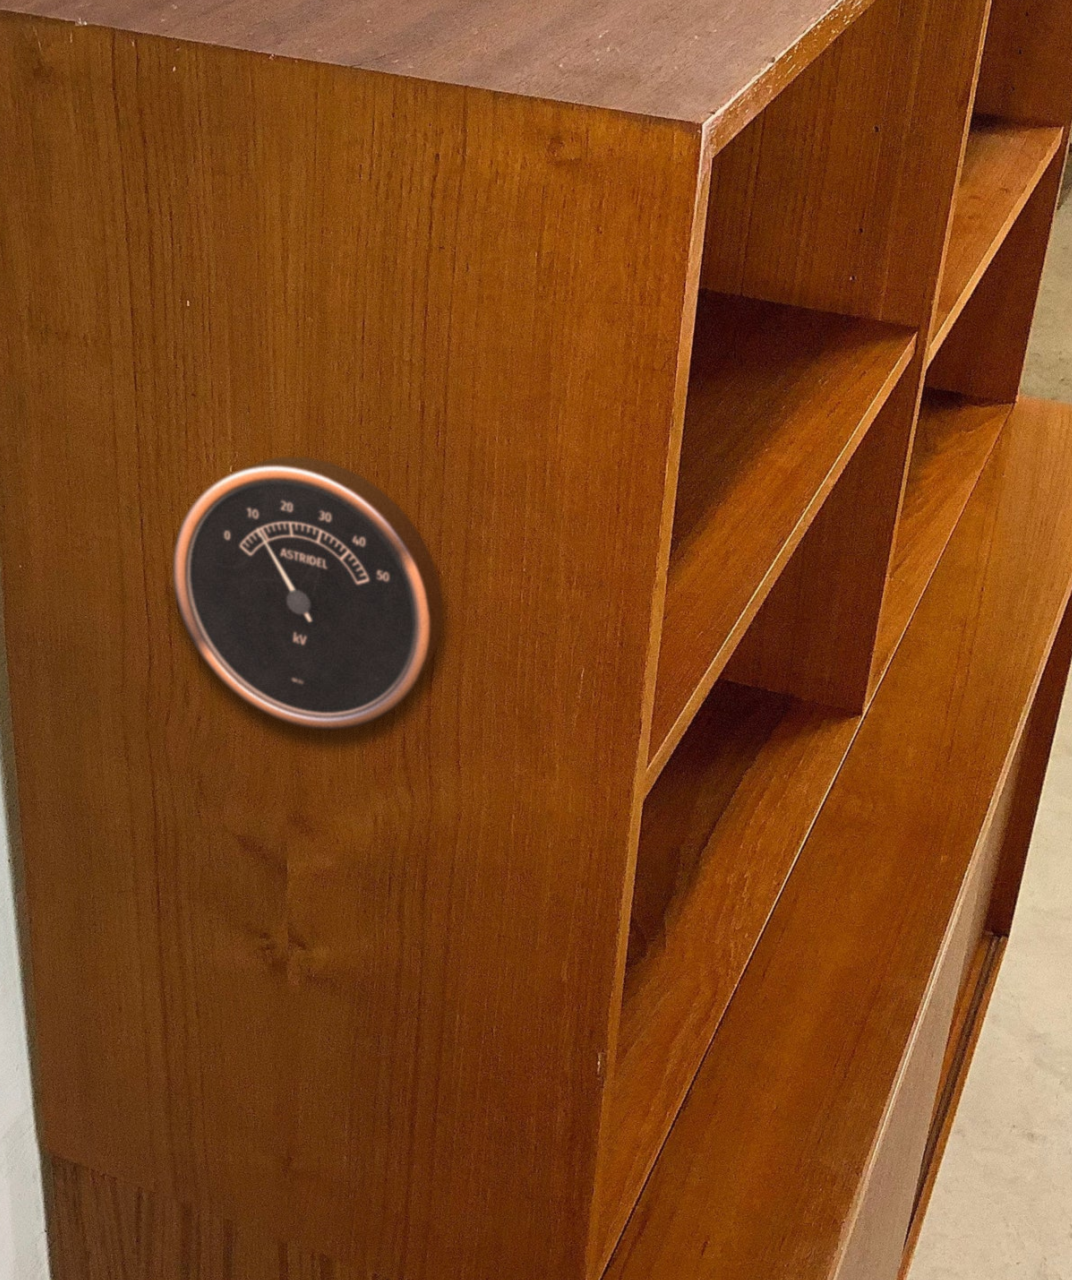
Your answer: **10** kV
